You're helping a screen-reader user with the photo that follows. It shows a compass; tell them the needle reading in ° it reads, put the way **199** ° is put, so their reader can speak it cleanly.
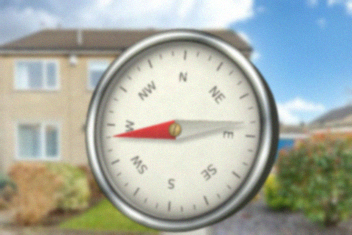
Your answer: **260** °
